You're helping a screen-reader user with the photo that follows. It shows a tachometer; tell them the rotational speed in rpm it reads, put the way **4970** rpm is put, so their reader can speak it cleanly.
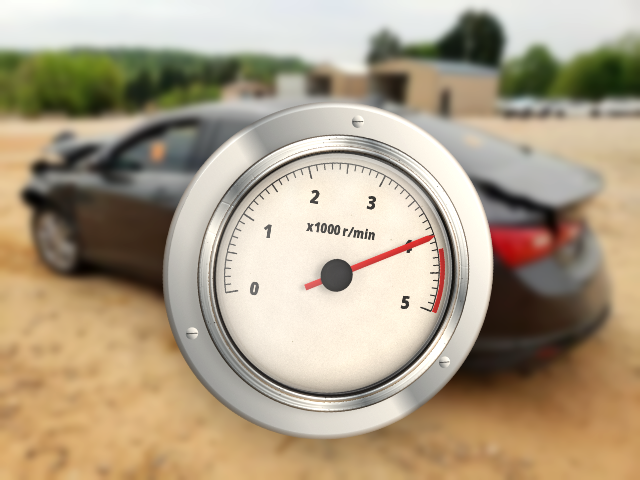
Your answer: **4000** rpm
